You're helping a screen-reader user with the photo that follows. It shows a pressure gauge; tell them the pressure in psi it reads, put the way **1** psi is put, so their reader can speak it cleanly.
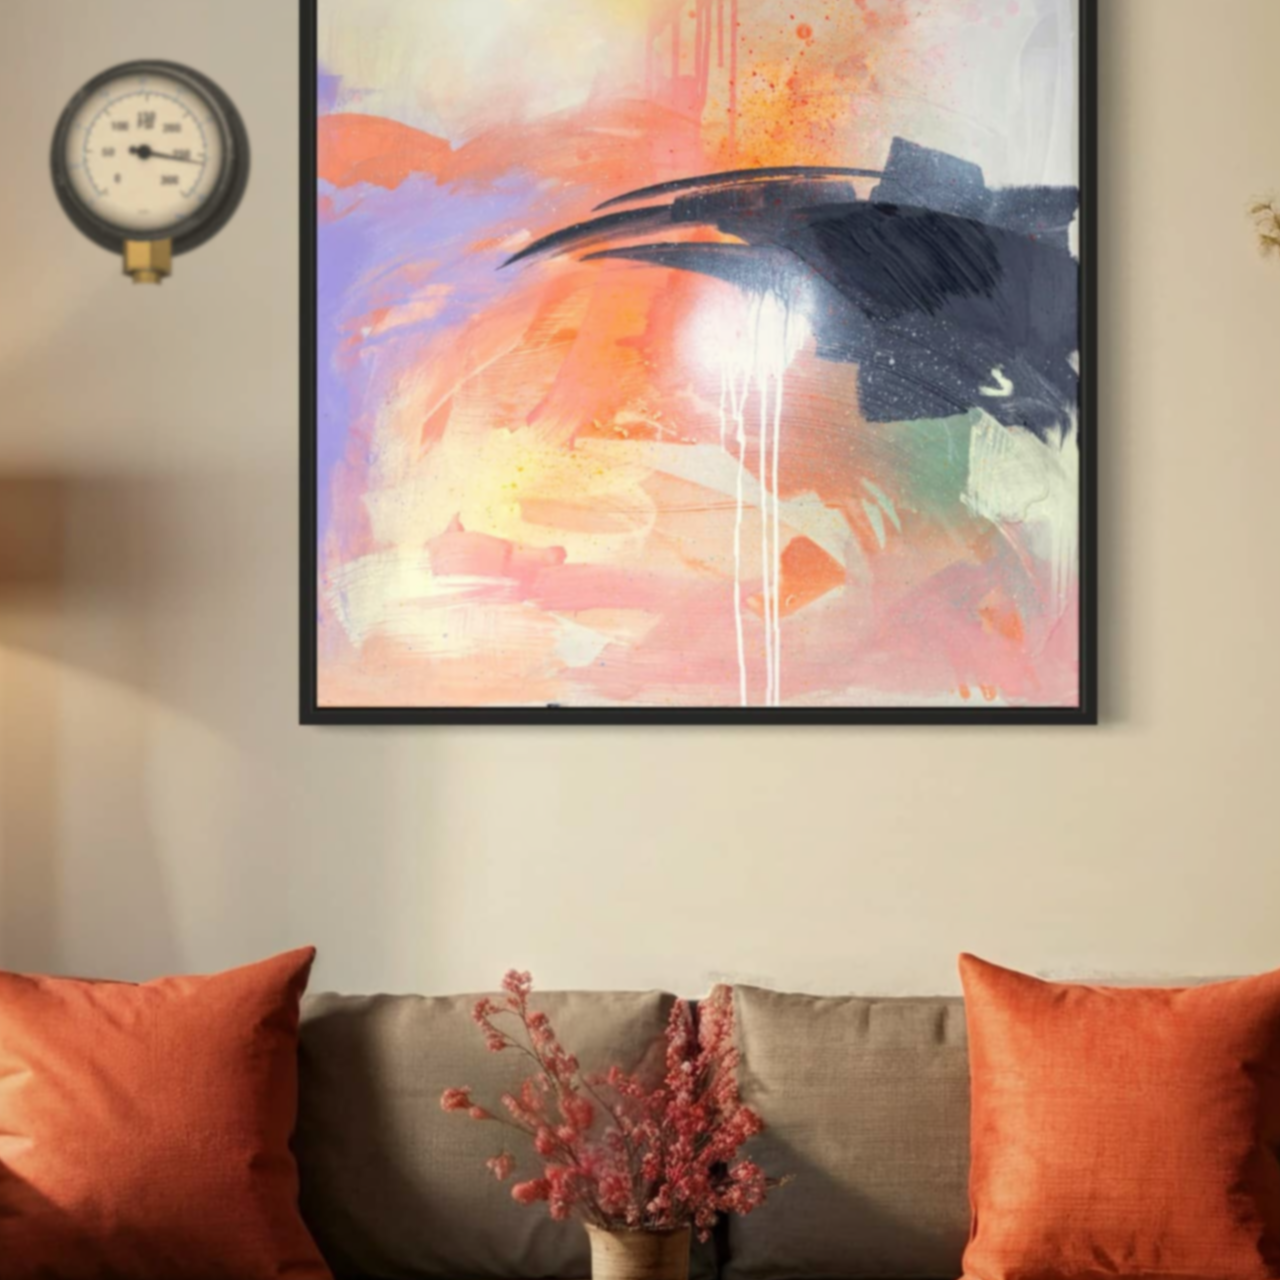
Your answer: **260** psi
